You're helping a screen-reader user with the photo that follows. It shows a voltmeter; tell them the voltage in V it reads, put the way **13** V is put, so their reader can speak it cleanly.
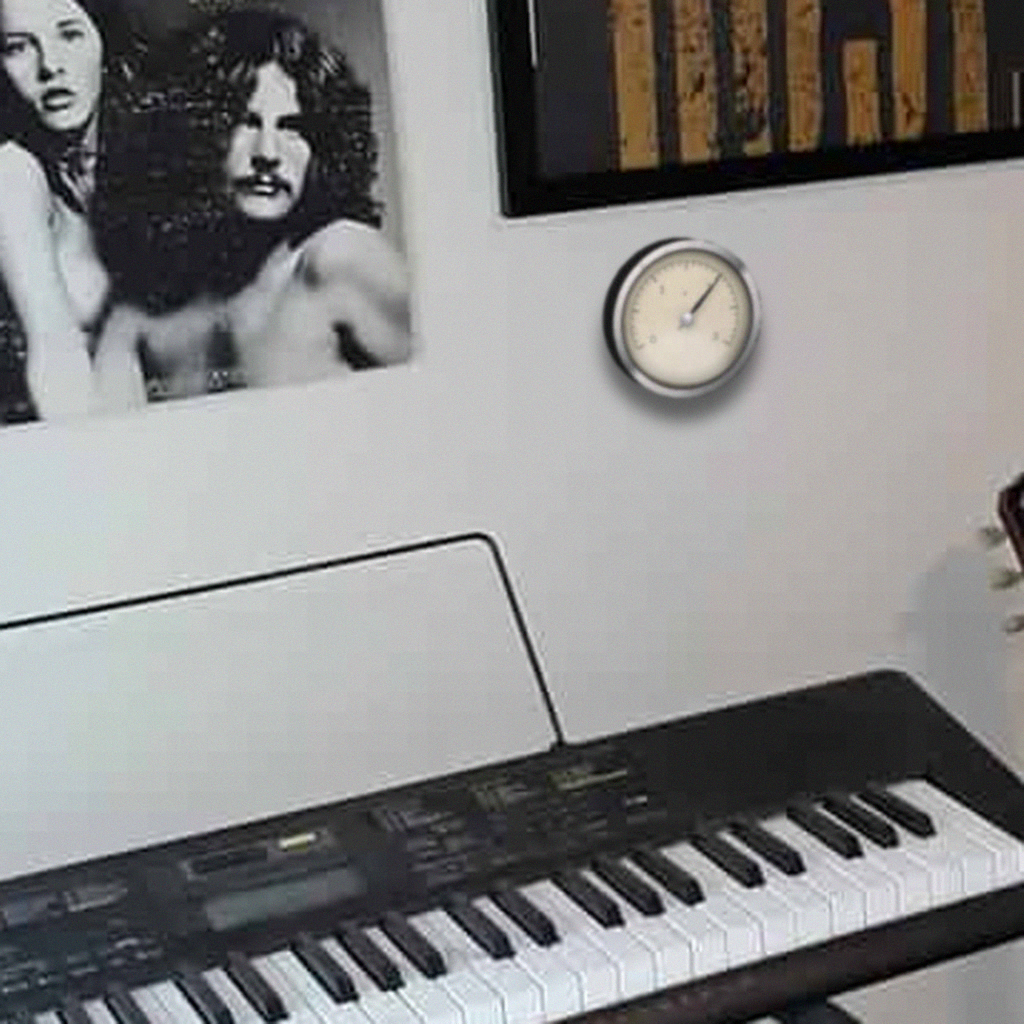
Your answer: **2** V
